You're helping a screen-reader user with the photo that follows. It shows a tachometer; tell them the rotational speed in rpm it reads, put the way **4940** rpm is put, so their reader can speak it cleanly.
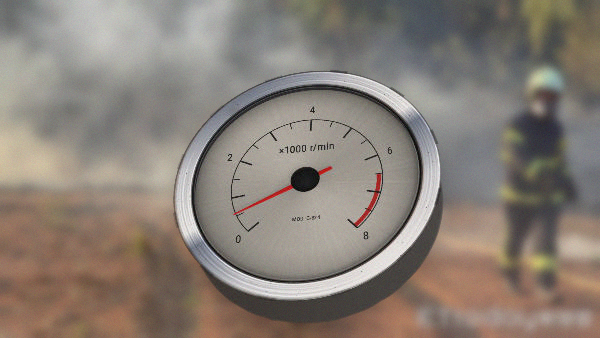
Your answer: **500** rpm
